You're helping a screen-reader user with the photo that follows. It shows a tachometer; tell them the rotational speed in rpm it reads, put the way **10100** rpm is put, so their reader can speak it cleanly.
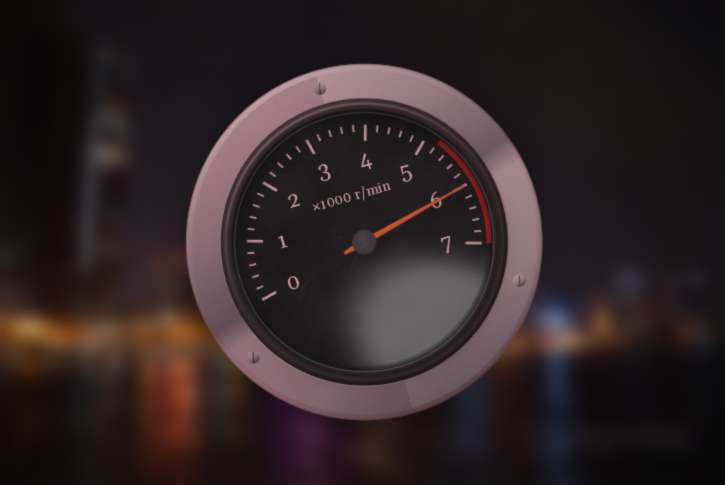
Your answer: **6000** rpm
